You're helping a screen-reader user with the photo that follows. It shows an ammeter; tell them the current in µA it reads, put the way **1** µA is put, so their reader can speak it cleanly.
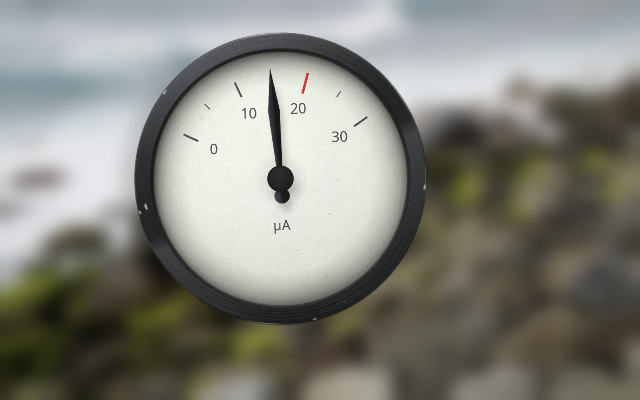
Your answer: **15** µA
